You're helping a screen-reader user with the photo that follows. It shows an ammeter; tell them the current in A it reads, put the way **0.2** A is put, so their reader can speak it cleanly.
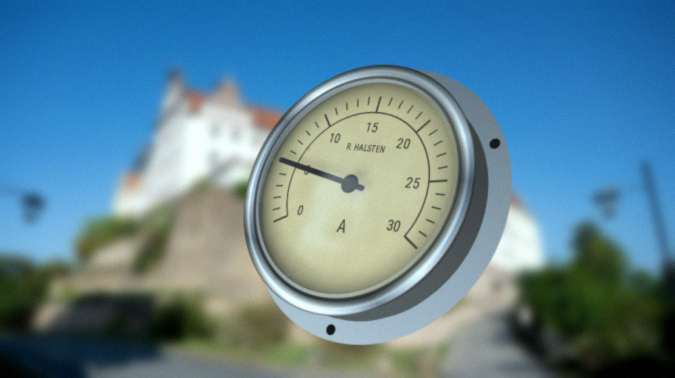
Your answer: **5** A
